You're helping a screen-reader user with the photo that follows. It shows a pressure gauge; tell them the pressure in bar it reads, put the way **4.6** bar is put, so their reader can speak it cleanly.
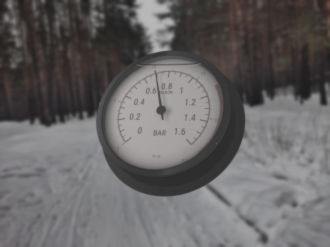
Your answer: **0.7** bar
